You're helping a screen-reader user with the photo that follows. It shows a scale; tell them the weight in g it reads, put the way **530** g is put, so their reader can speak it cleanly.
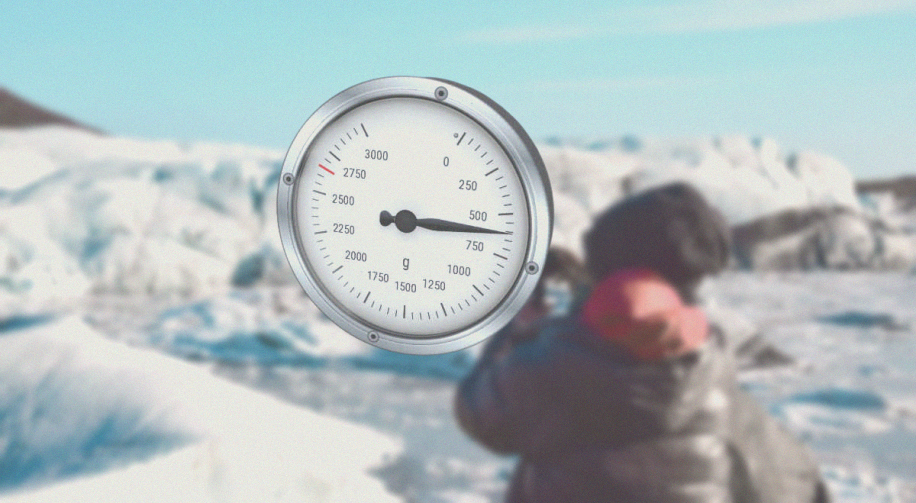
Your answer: **600** g
